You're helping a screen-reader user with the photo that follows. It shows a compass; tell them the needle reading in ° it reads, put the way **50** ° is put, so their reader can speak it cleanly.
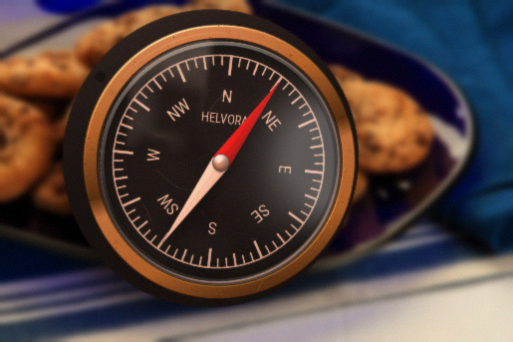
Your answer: **30** °
